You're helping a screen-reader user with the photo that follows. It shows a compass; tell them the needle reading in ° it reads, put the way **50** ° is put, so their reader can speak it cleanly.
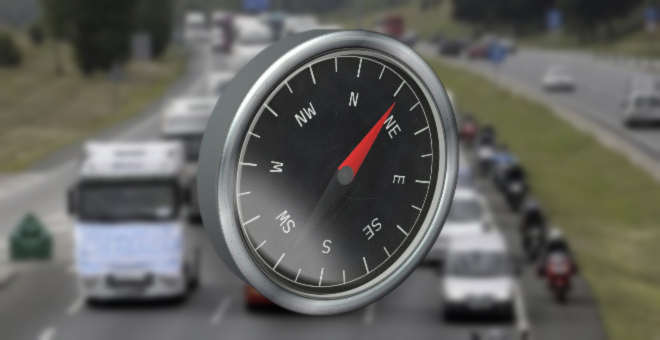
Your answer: **30** °
